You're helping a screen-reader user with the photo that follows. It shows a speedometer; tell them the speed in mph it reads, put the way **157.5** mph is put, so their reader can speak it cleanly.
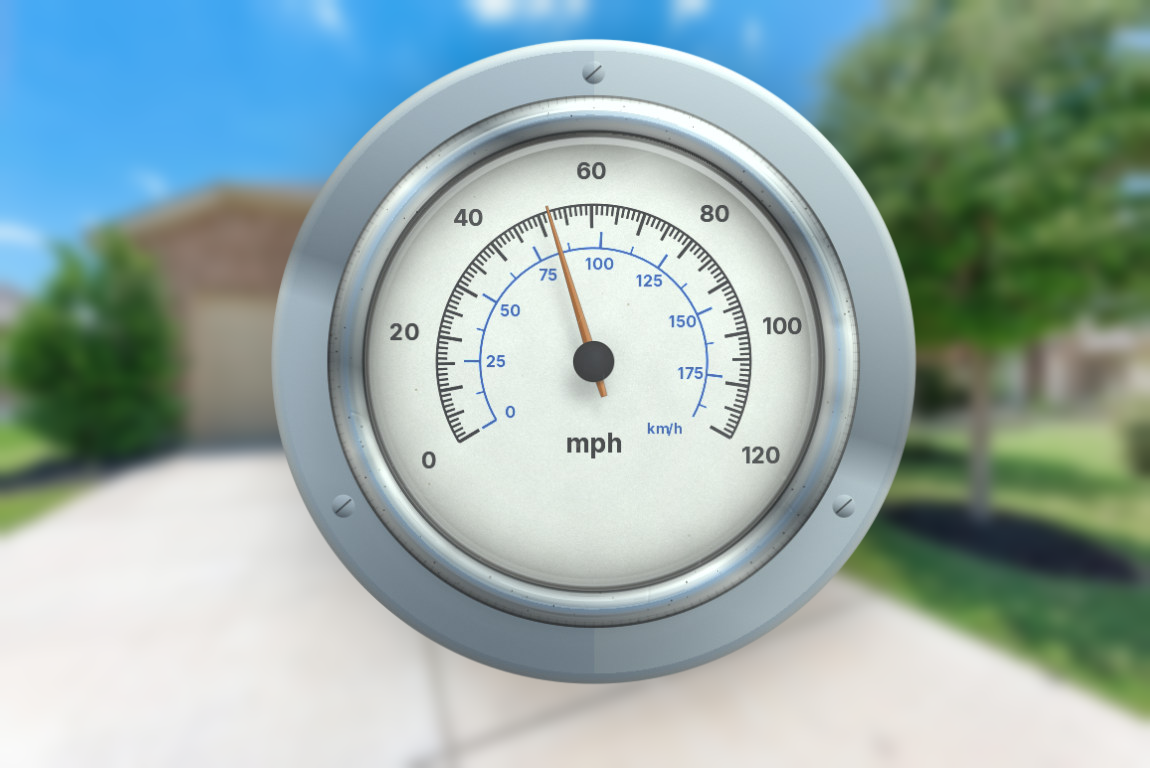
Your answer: **52** mph
